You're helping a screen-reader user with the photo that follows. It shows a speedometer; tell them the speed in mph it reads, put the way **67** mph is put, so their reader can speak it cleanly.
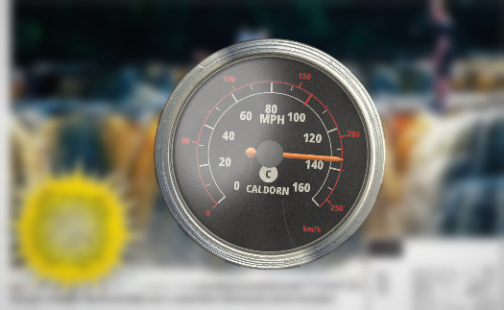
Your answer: **135** mph
